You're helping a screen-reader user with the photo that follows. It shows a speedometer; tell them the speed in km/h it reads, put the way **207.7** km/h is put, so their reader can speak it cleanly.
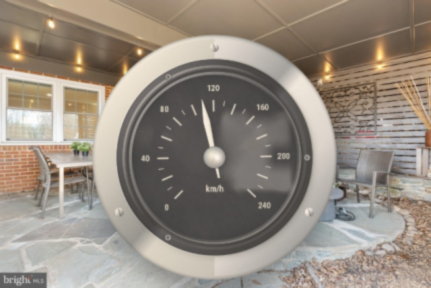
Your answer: **110** km/h
